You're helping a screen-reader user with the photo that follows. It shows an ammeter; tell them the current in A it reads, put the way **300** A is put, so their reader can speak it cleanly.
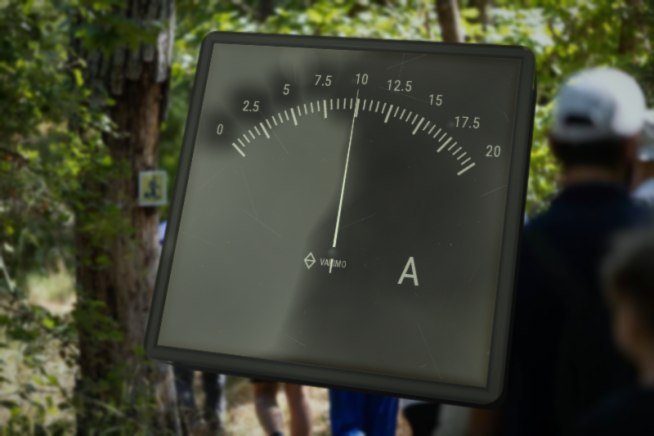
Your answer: **10** A
